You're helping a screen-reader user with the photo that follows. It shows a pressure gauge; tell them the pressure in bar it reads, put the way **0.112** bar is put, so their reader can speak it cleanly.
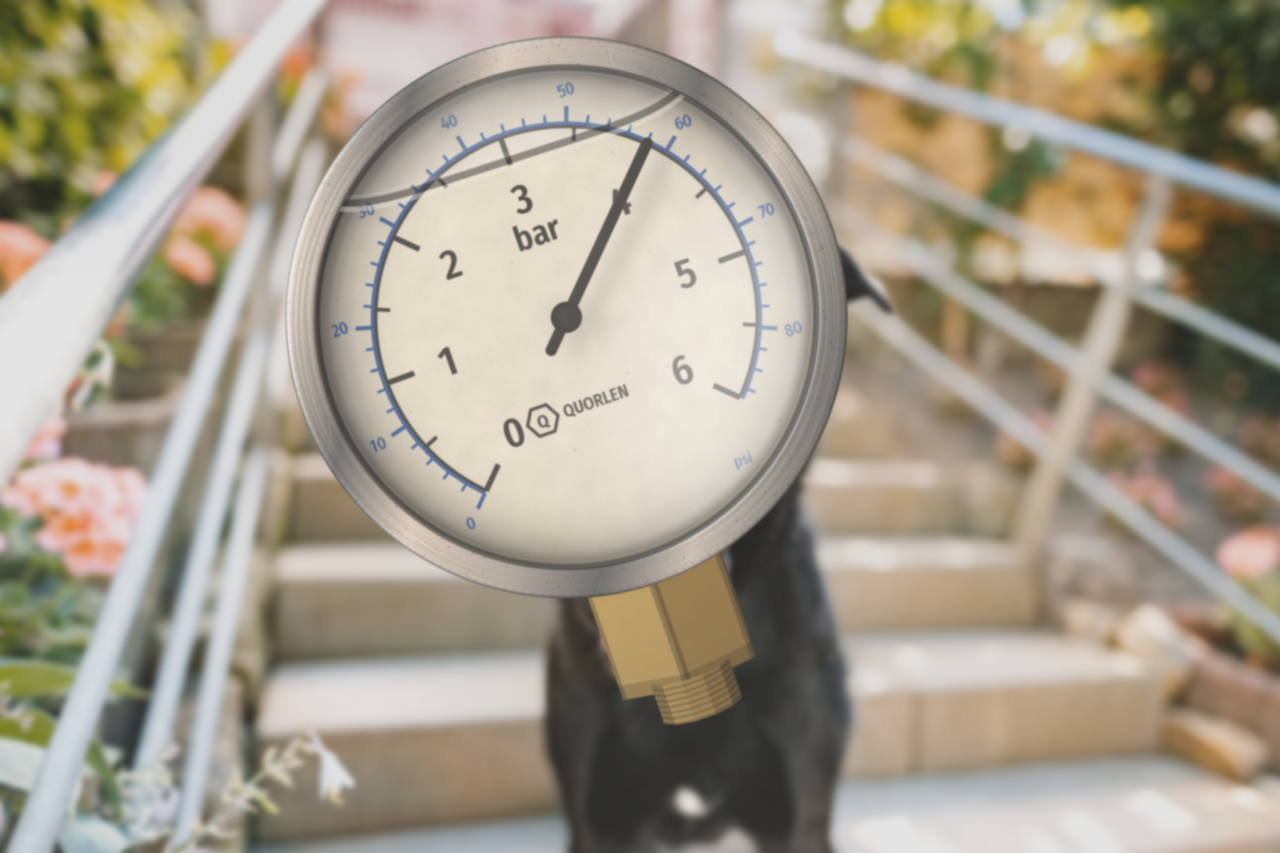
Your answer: **4** bar
